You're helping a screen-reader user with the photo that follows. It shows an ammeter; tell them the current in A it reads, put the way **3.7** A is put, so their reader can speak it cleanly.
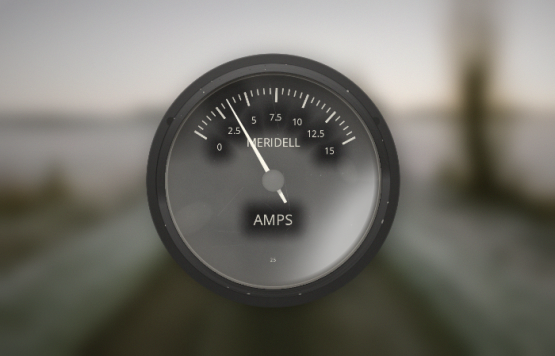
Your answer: **3.5** A
